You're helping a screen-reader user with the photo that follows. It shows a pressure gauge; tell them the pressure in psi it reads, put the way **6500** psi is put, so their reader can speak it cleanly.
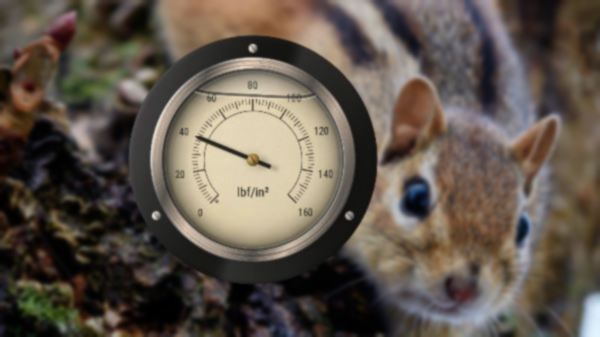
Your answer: **40** psi
